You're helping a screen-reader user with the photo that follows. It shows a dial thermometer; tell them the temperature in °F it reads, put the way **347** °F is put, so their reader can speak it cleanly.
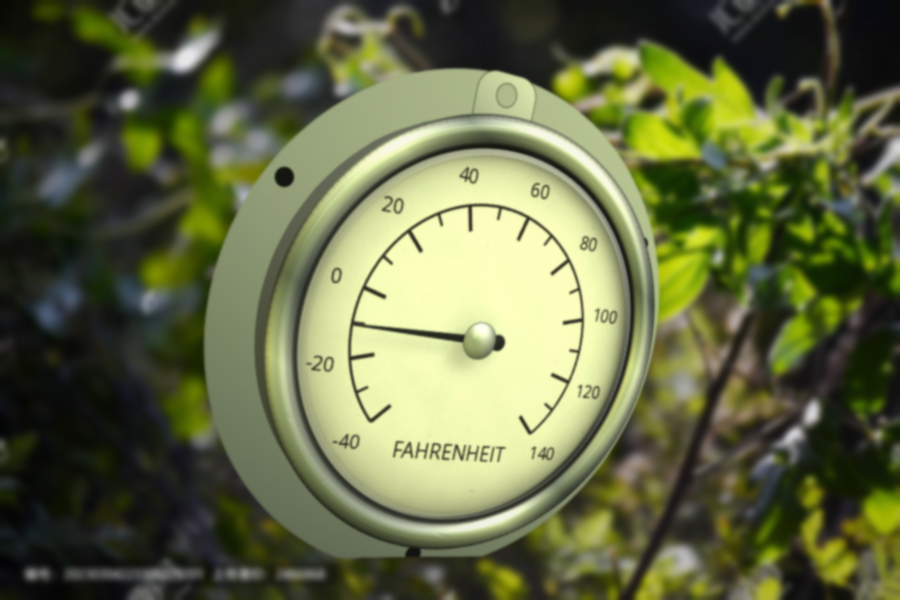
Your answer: **-10** °F
